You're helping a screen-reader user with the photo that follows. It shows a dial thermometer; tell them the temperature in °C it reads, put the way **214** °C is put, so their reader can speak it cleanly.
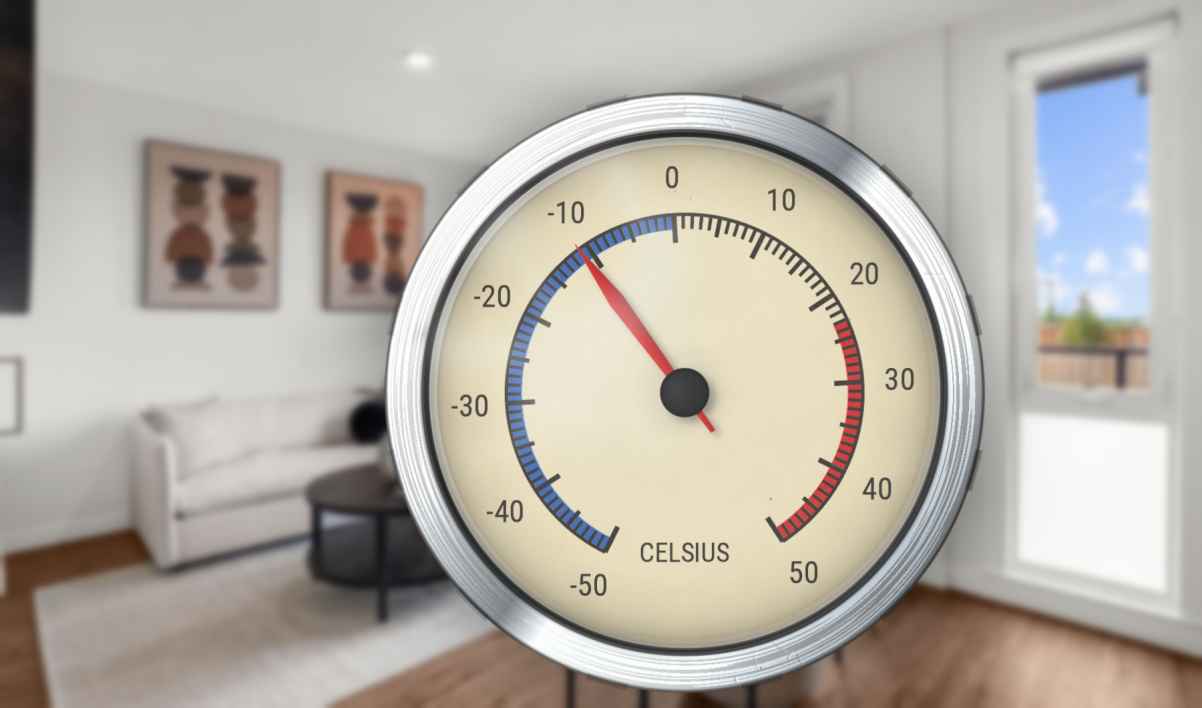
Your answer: **-11** °C
